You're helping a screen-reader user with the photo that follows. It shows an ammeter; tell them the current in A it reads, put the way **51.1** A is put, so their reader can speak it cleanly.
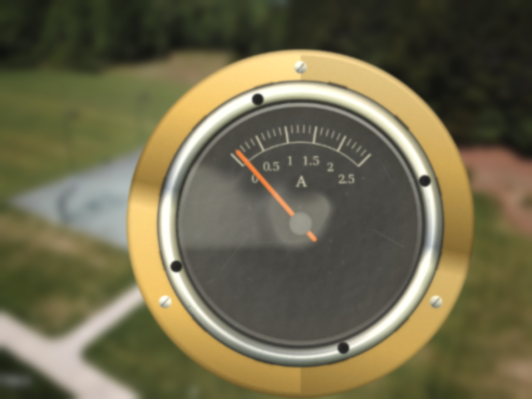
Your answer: **0.1** A
